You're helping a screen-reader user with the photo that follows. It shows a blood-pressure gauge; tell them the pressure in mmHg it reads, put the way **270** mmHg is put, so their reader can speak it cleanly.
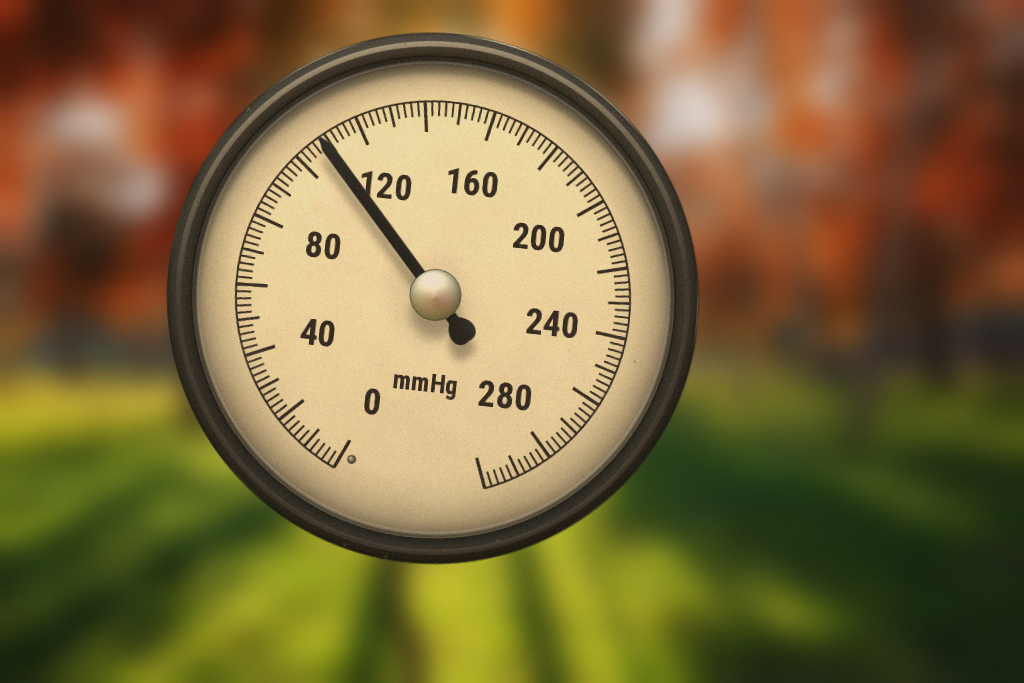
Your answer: **108** mmHg
